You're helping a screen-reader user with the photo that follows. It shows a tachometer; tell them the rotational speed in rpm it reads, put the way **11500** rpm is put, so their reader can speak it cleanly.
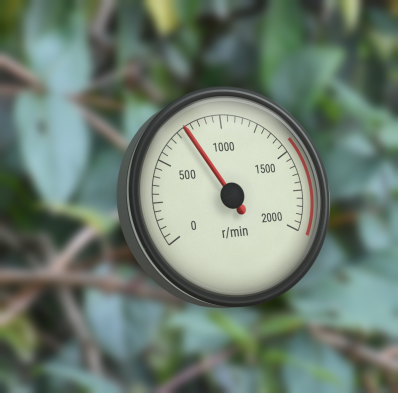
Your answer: **750** rpm
